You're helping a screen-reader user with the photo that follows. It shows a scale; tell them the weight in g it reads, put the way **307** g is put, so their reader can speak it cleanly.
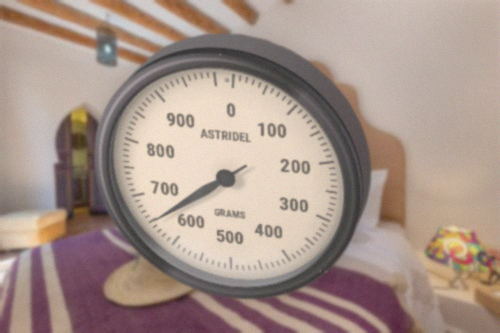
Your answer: **650** g
